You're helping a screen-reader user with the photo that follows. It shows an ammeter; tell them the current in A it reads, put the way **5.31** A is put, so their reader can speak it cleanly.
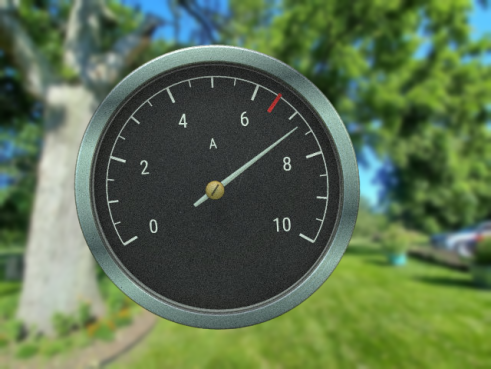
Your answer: **7.25** A
